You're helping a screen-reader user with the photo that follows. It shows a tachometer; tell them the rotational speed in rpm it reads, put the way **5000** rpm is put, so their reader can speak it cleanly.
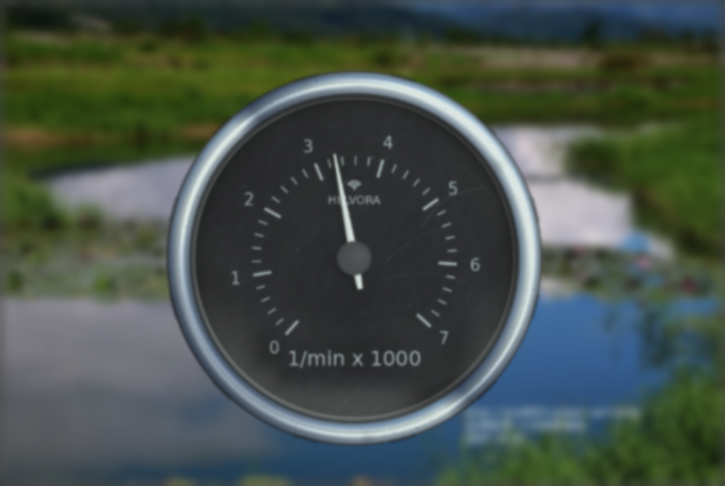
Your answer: **3300** rpm
